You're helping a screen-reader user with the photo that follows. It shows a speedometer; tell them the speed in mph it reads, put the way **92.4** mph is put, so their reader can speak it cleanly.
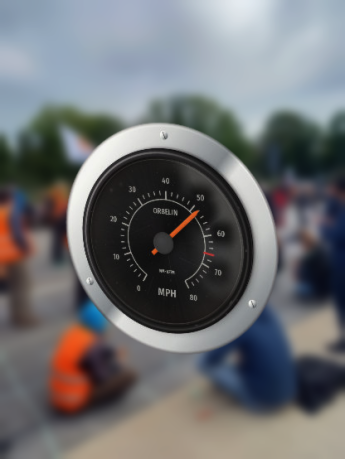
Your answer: **52** mph
